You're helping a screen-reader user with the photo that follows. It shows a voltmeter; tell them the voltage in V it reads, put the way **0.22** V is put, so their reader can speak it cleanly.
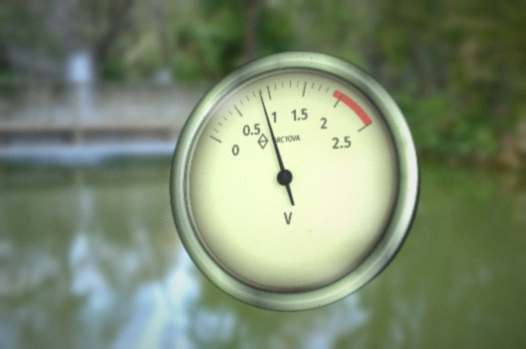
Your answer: **0.9** V
